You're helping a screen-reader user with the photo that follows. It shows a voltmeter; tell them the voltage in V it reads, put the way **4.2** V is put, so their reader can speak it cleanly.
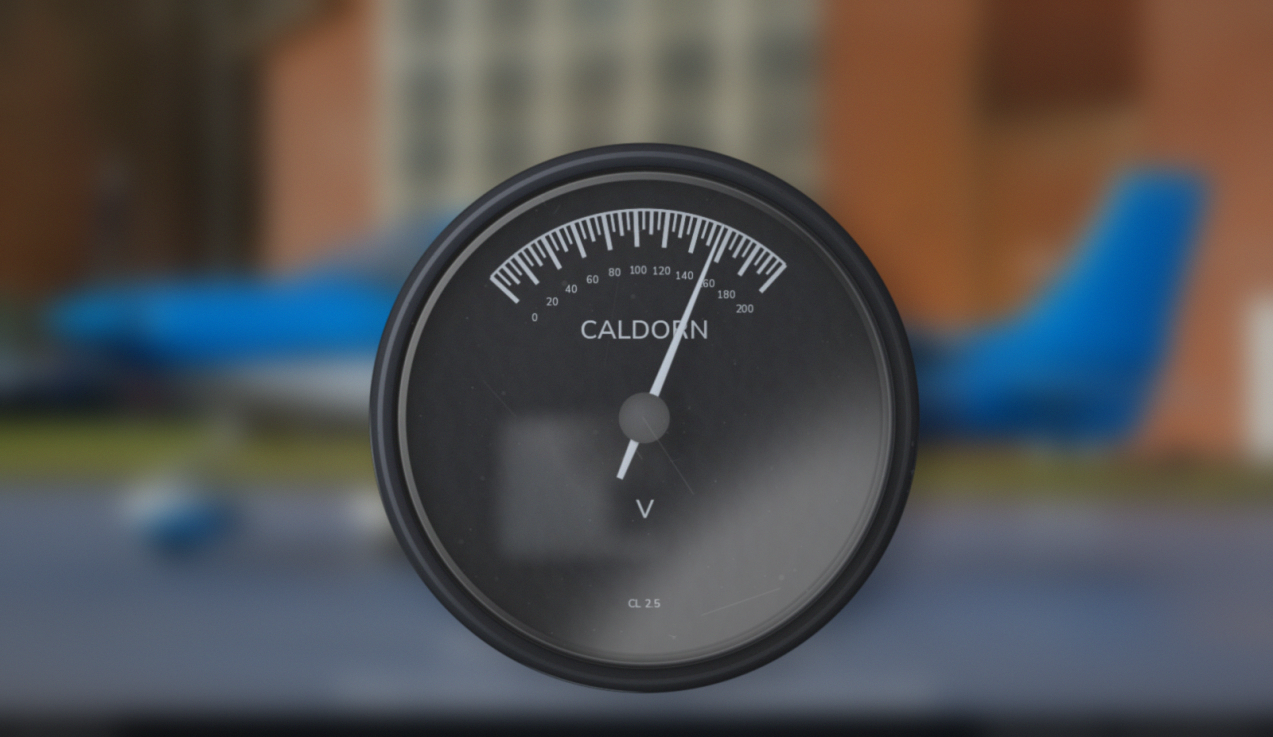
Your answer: **155** V
